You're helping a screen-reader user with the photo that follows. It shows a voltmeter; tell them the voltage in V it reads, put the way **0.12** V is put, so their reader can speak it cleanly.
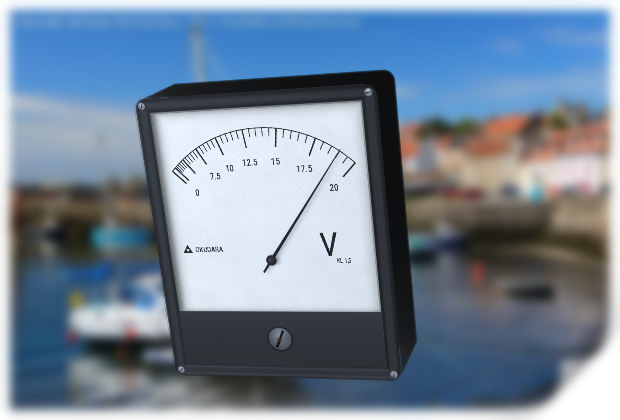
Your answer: **19** V
